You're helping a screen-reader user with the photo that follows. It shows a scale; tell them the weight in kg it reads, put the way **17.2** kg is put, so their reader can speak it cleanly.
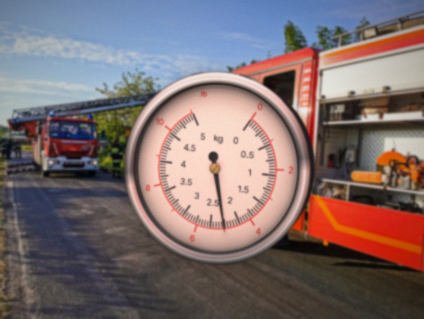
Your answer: **2.25** kg
